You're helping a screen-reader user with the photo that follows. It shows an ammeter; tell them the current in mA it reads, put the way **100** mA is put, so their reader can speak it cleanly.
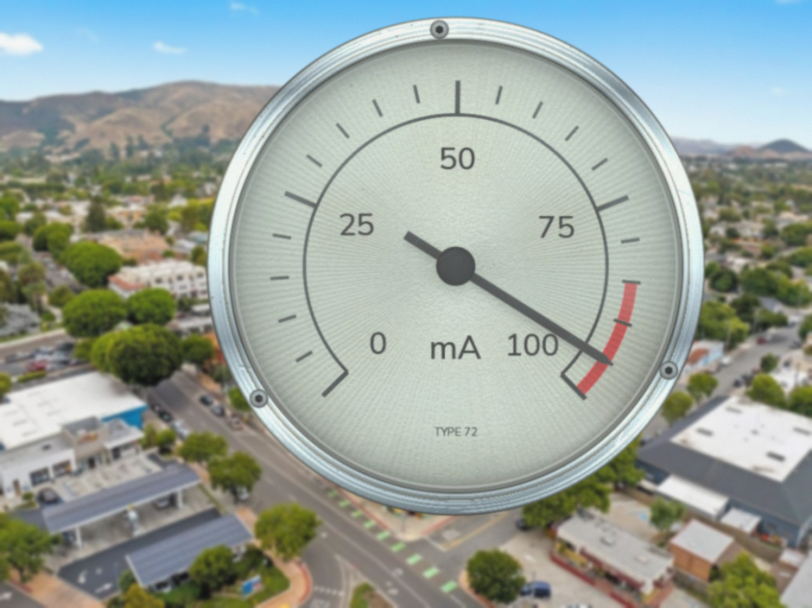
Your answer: **95** mA
